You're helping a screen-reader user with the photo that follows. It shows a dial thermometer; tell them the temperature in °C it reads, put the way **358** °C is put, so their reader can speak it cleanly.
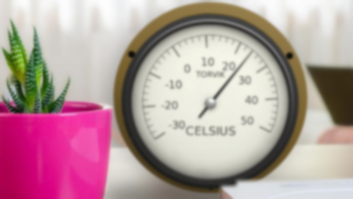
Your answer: **24** °C
